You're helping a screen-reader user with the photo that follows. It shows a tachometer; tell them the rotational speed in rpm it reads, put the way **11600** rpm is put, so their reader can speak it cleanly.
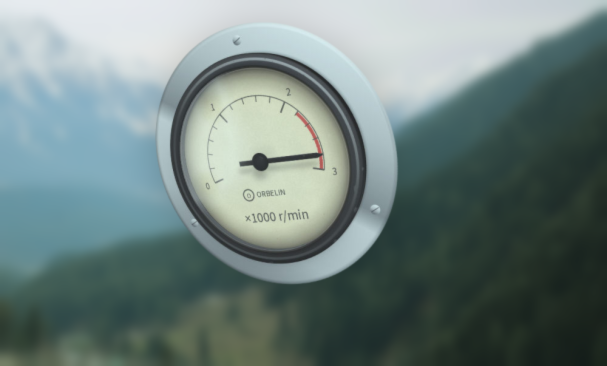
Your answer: **2800** rpm
